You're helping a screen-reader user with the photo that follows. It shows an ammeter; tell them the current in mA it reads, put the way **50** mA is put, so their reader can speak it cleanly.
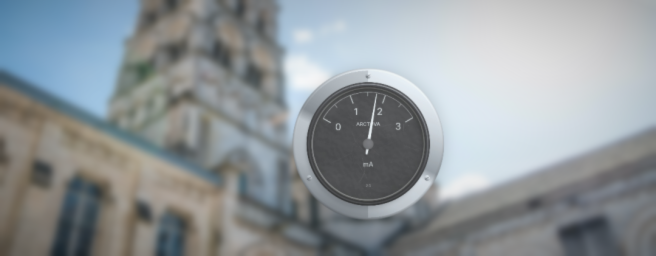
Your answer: **1.75** mA
